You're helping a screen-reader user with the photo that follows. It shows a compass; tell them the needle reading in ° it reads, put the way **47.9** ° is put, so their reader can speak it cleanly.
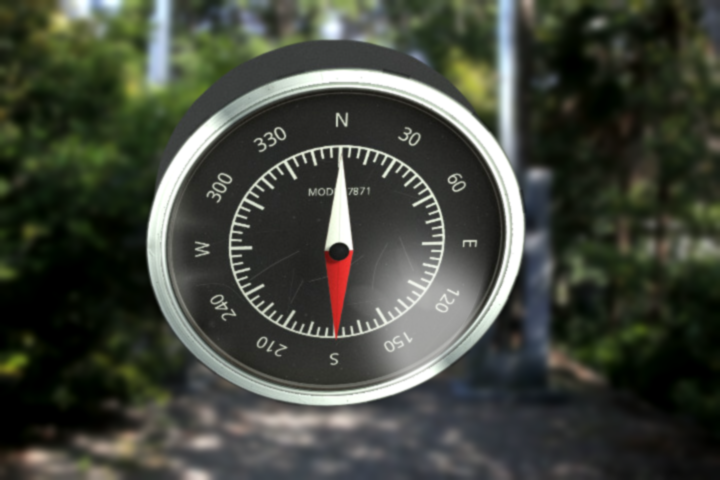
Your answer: **180** °
